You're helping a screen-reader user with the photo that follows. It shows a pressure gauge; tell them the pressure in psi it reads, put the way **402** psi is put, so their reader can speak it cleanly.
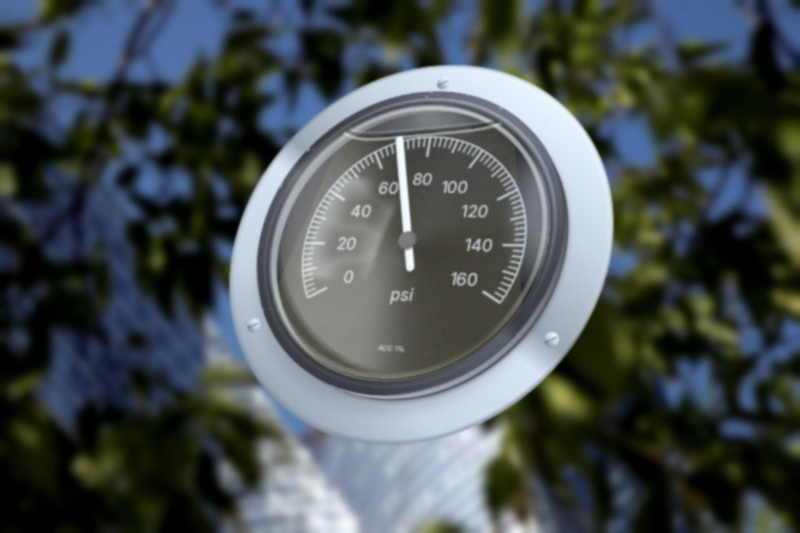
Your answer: **70** psi
